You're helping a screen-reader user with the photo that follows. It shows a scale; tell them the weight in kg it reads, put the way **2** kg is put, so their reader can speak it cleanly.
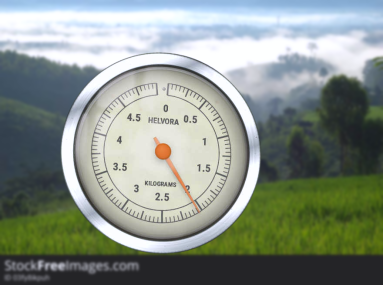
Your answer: **2.05** kg
